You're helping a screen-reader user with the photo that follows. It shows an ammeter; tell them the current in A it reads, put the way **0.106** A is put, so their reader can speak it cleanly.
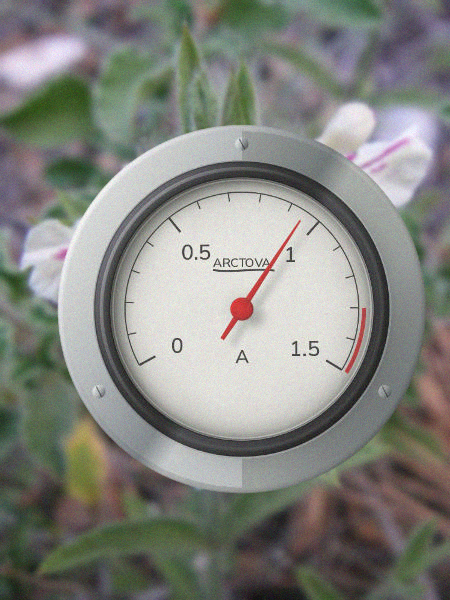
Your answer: **0.95** A
